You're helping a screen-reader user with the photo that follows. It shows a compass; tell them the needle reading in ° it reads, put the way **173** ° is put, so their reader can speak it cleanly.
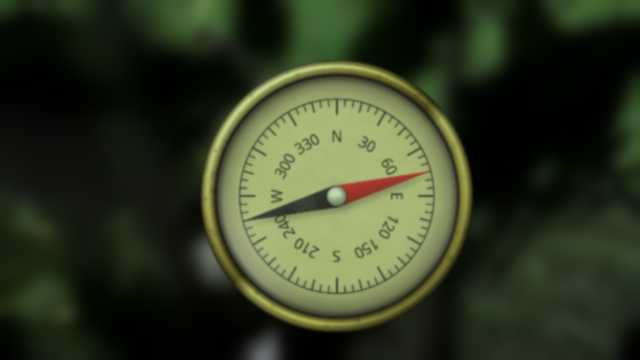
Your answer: **75** °
